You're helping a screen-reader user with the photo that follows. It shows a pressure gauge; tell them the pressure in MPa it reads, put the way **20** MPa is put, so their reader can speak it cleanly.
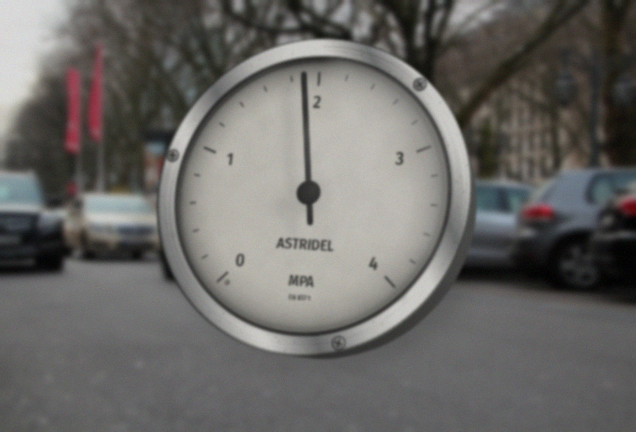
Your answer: **1.9** MPa
